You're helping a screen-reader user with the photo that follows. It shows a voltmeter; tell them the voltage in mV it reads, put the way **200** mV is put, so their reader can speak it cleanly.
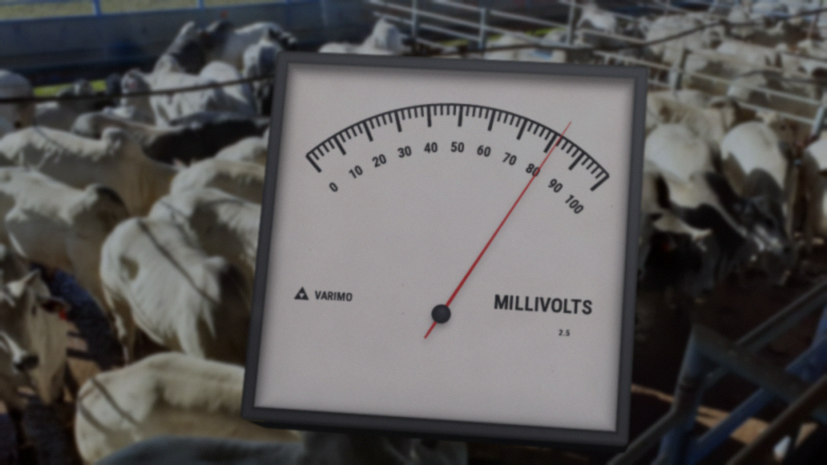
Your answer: **82** mV
